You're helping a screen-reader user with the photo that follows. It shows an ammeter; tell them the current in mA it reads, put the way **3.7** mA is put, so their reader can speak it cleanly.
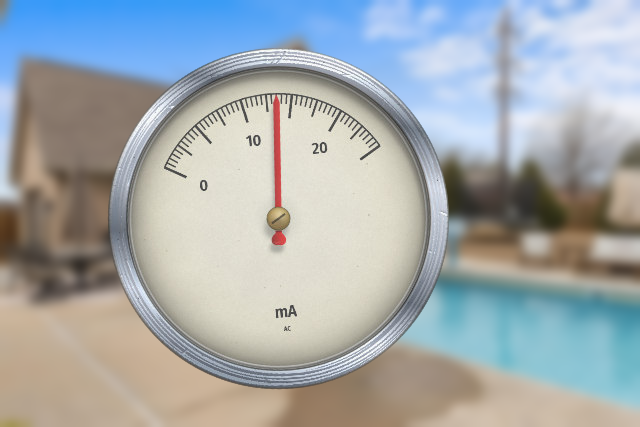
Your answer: **13.5** mA
